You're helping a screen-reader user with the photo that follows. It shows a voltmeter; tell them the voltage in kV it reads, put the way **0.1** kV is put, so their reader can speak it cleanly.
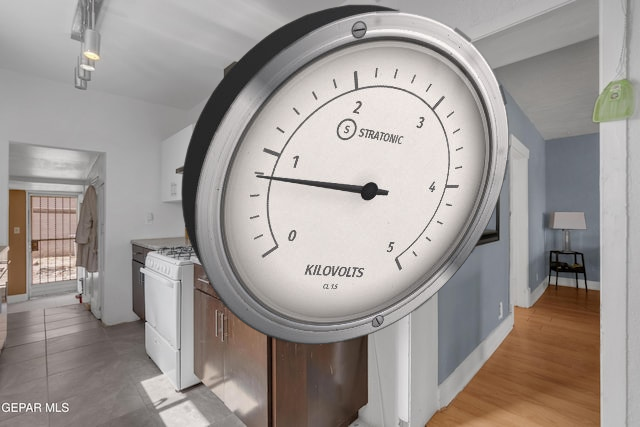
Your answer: **0.8** kV
